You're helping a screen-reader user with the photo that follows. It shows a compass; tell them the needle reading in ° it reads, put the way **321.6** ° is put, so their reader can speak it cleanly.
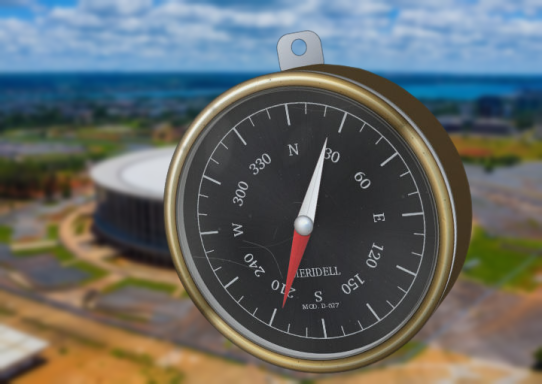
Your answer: **205** °
